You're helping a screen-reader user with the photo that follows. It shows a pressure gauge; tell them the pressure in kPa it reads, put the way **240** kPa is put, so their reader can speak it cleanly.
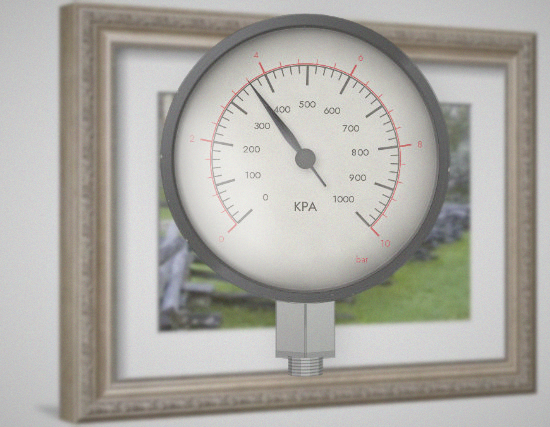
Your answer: **360** kPa
